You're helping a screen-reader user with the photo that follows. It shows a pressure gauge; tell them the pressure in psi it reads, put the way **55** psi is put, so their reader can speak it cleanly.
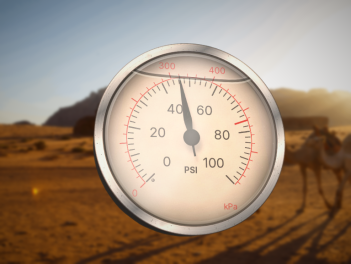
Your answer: **46** psi
